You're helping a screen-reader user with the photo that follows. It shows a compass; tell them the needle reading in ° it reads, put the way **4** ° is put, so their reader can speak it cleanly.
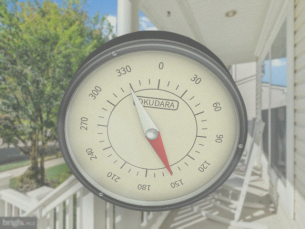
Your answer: **150** °
